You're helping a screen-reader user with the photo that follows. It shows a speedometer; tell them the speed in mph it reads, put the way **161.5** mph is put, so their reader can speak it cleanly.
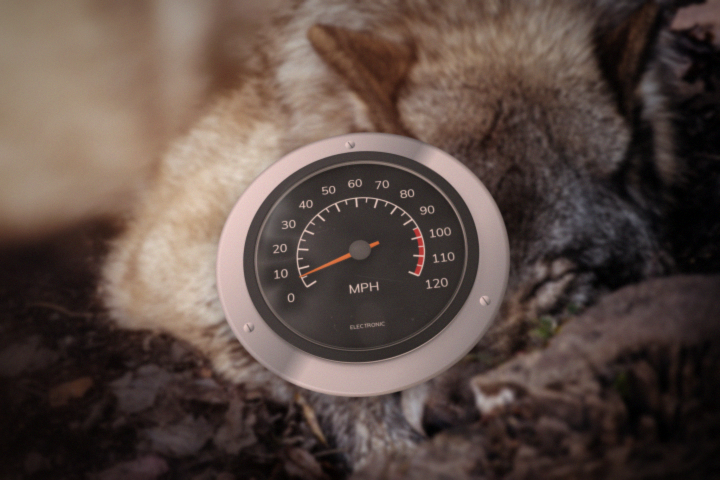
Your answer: **5** mph
